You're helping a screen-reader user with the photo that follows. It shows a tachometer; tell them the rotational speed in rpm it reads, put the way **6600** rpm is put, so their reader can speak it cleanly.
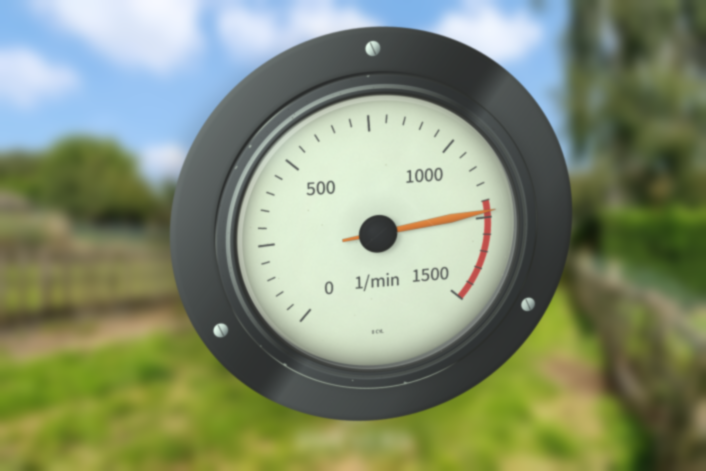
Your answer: **1225** rpm
